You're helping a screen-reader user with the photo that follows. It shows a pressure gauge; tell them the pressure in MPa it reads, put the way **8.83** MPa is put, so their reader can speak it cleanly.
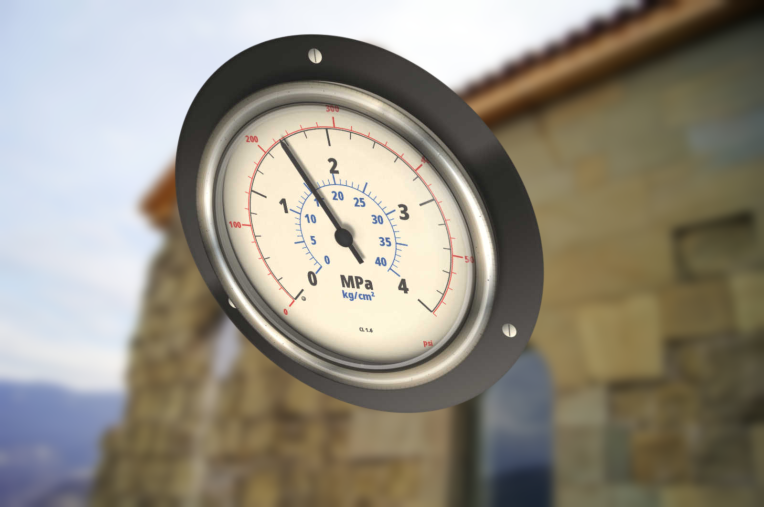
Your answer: **1.6** MPa
